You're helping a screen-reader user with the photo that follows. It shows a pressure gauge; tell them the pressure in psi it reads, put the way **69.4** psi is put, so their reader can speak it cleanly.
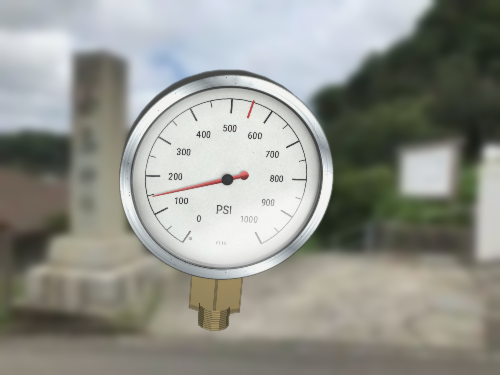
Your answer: **150** psi
